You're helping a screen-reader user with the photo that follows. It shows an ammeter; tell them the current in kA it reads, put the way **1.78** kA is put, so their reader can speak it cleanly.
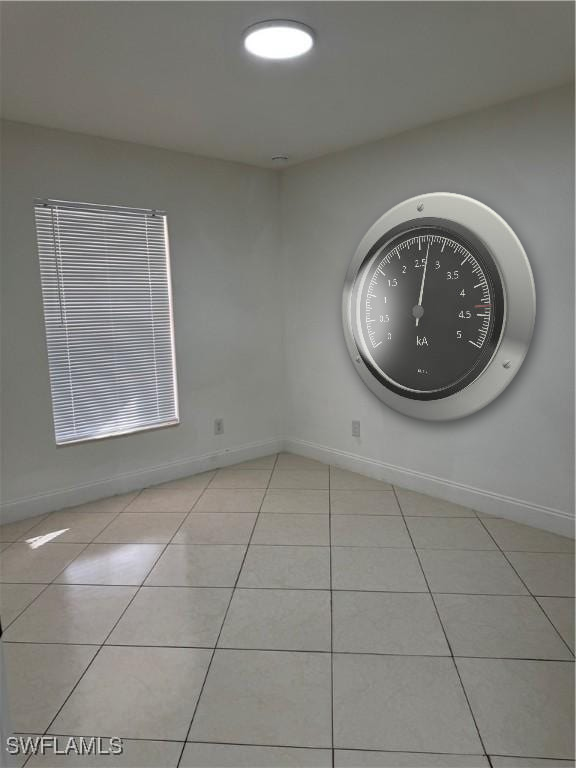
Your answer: **2.75** kA
